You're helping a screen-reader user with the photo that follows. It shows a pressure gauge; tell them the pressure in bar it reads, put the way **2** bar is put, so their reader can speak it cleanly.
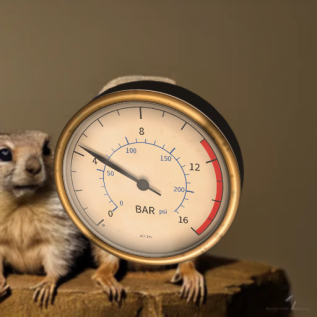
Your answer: **4.5** bar
